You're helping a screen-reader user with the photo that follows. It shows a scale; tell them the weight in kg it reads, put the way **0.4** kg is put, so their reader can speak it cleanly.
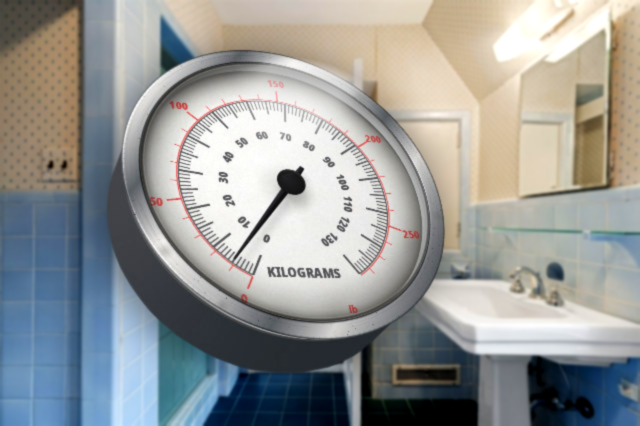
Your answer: **5** kg
